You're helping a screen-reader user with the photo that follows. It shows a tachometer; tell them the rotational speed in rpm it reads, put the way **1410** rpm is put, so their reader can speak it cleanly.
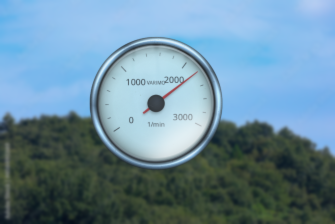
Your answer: **2200** rpm
